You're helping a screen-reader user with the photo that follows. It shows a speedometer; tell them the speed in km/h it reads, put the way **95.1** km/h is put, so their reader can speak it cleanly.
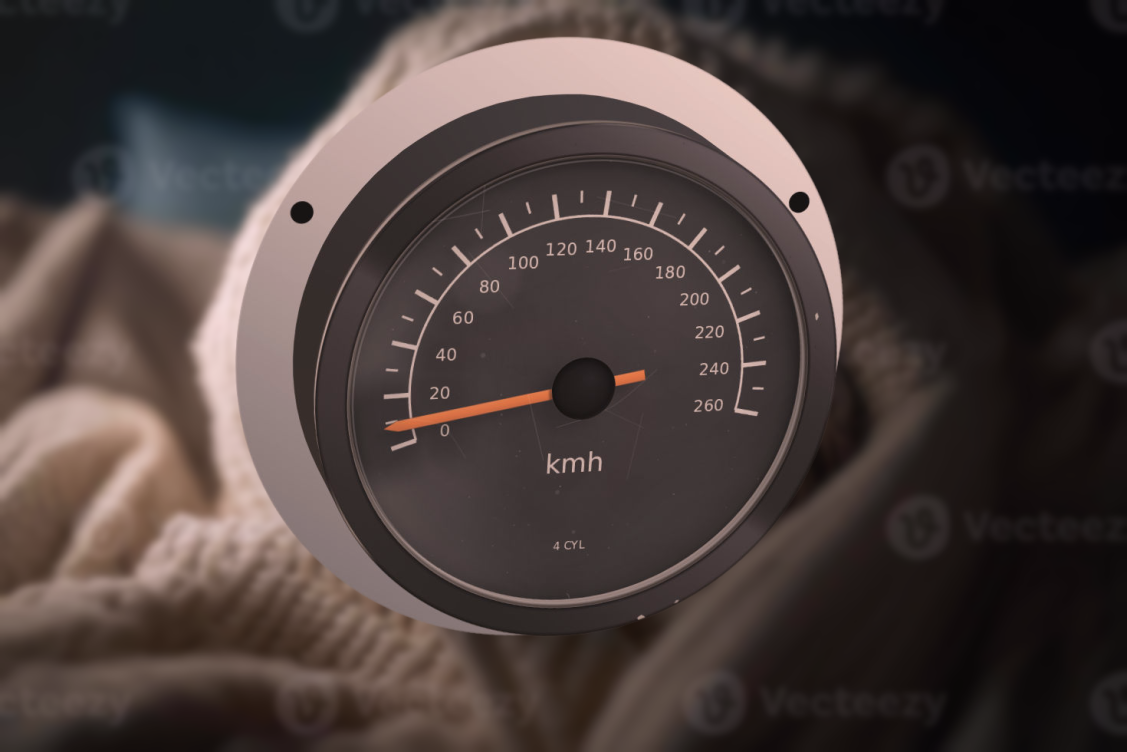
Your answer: **10** km/h
